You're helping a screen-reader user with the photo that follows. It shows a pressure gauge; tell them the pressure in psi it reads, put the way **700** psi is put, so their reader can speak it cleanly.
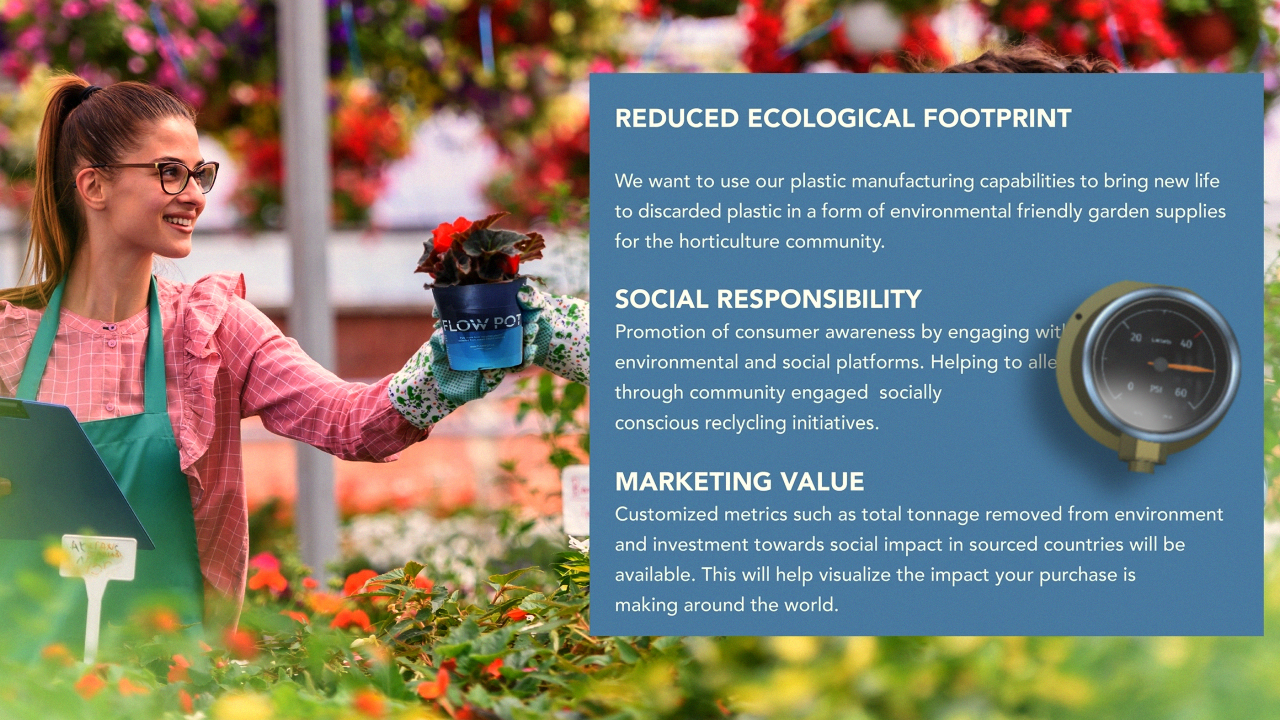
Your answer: **50** psi
